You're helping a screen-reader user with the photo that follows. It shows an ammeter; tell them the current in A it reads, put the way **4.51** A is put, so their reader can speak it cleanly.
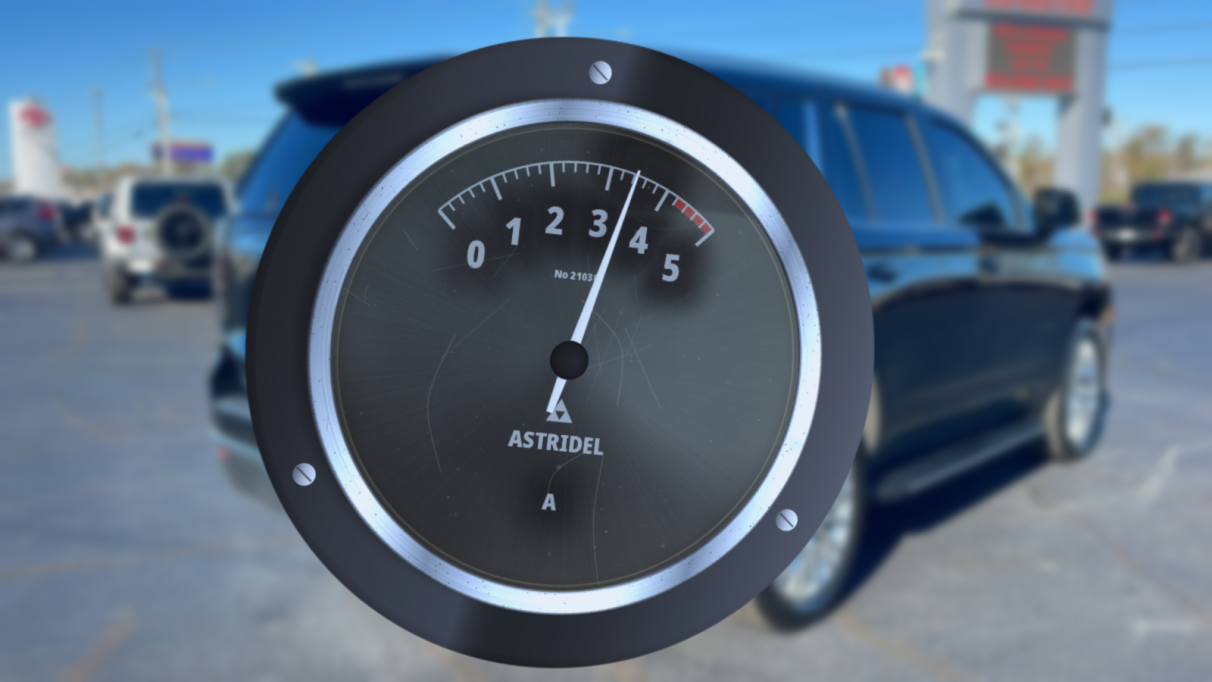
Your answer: **3.4** A
